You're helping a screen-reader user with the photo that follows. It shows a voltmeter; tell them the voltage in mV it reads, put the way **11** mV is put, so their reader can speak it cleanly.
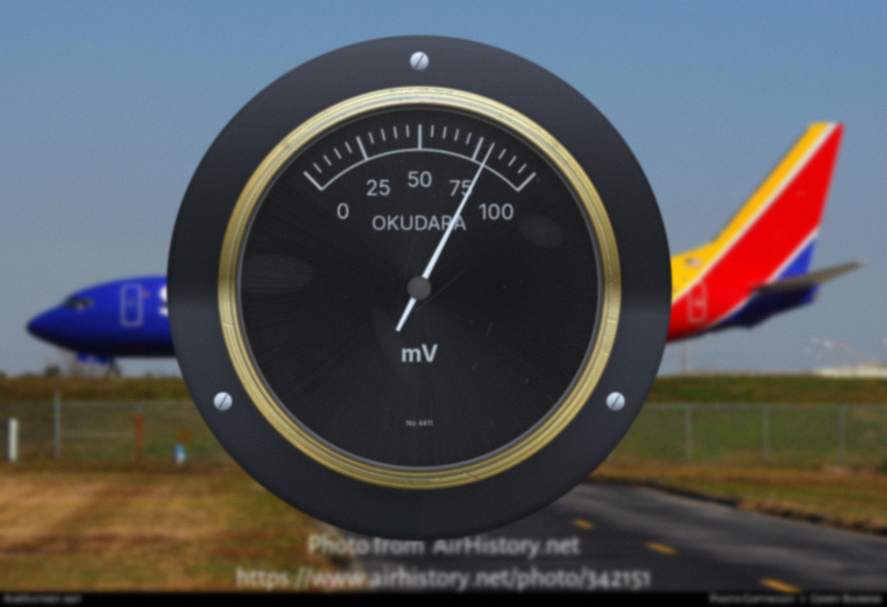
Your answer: **80** mV
